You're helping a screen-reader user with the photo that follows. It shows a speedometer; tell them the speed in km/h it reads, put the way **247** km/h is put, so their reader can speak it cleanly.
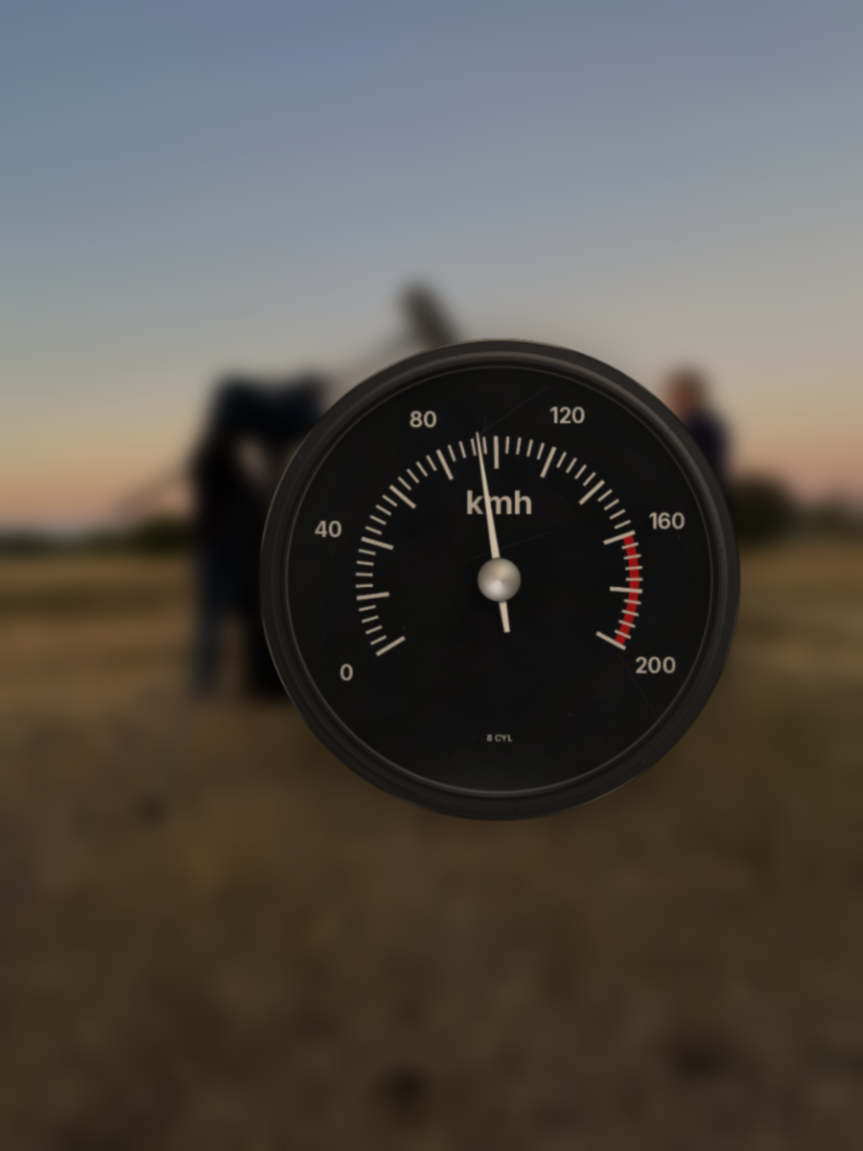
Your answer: **94** km/h
